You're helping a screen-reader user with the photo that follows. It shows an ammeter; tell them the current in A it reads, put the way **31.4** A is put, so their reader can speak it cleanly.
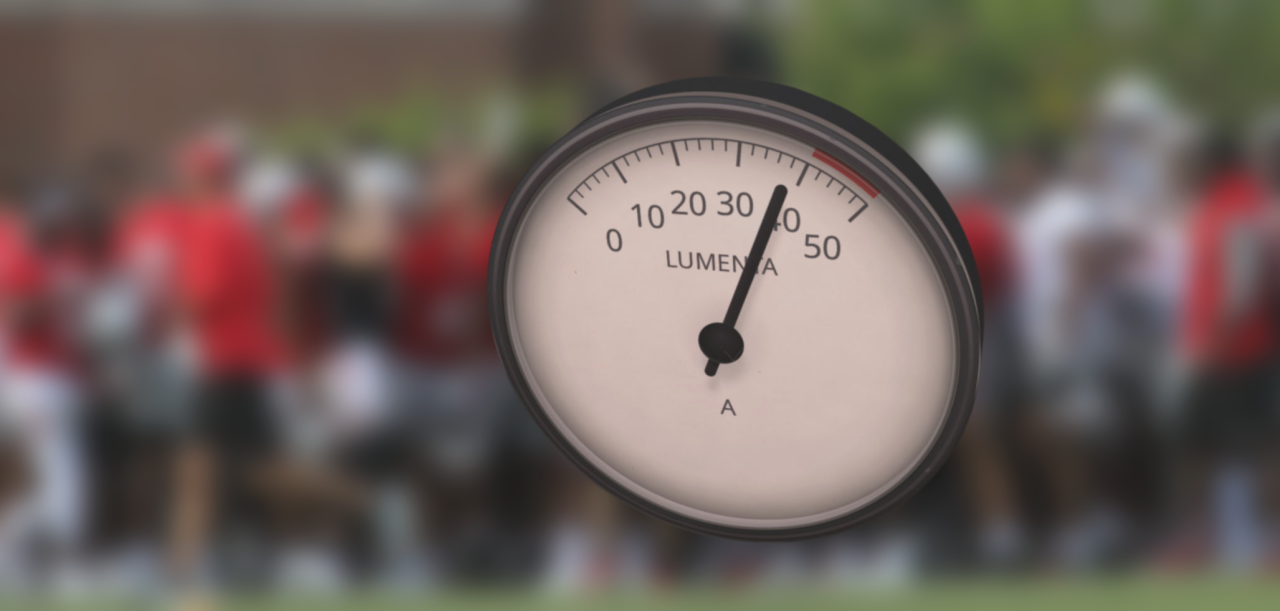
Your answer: **38** A
